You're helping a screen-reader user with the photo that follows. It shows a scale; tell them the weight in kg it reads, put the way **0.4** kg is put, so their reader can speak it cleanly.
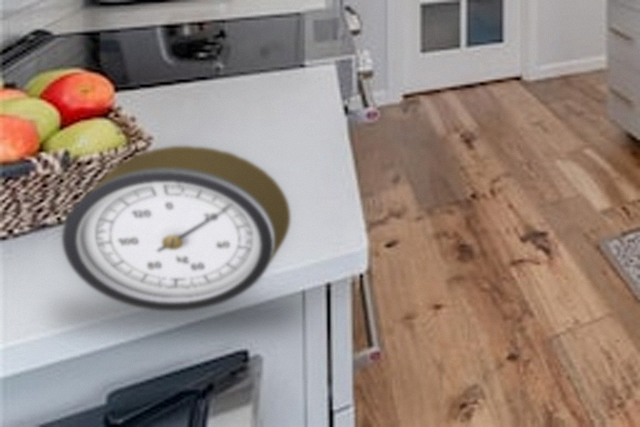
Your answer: **20** kg
